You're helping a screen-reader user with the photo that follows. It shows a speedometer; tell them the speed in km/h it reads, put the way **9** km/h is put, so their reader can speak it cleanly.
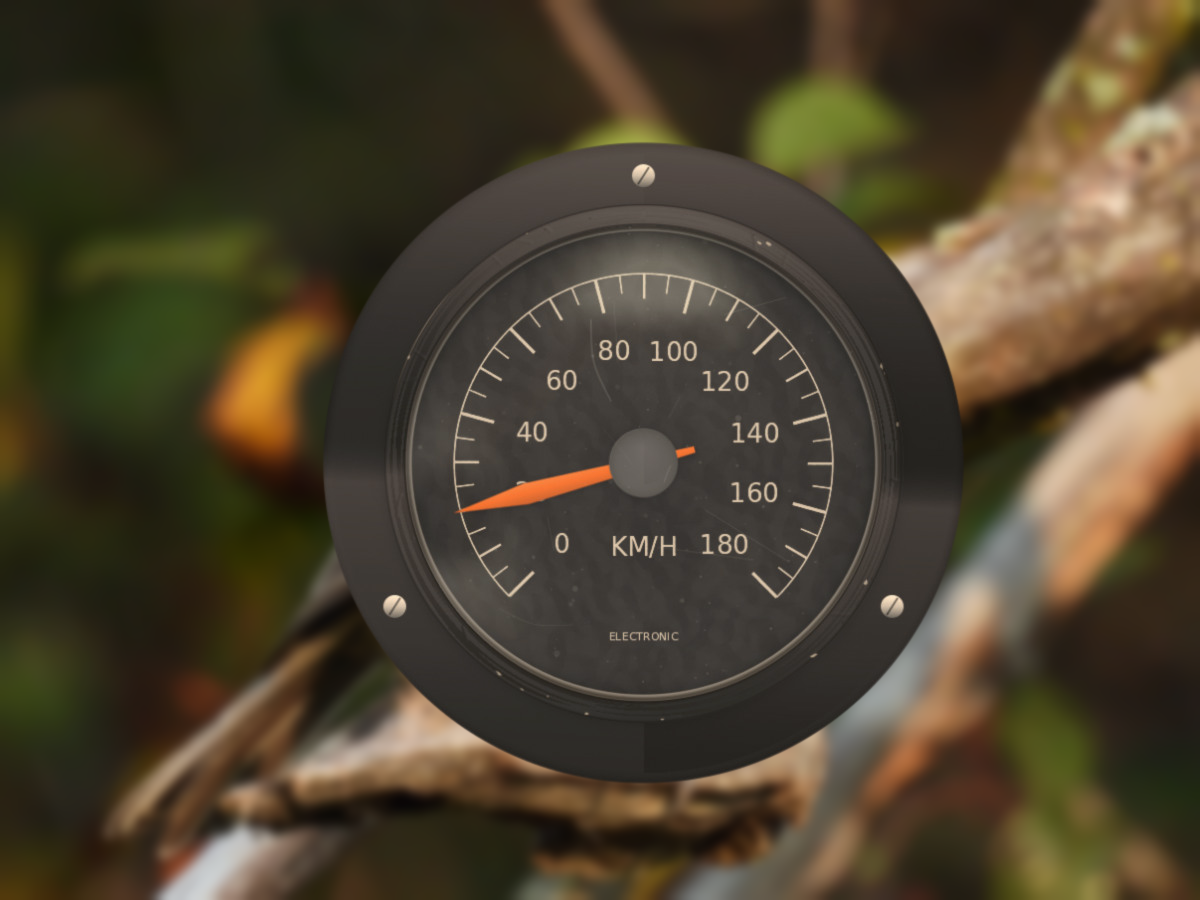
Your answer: **20** km/h
